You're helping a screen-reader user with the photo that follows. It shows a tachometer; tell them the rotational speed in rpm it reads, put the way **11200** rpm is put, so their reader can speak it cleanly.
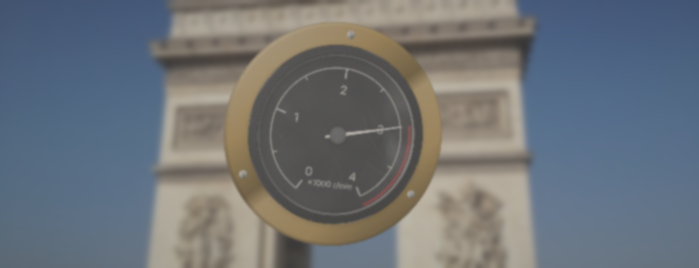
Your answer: **3000** rpm
